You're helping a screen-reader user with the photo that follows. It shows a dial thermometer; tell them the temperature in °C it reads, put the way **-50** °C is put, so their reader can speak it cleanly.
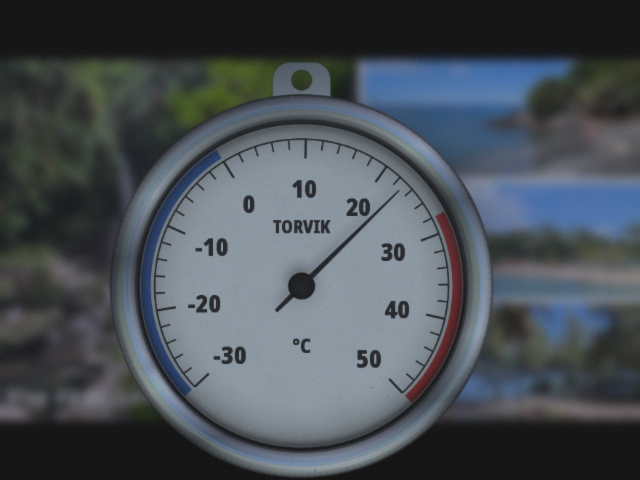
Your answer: **23** °C
